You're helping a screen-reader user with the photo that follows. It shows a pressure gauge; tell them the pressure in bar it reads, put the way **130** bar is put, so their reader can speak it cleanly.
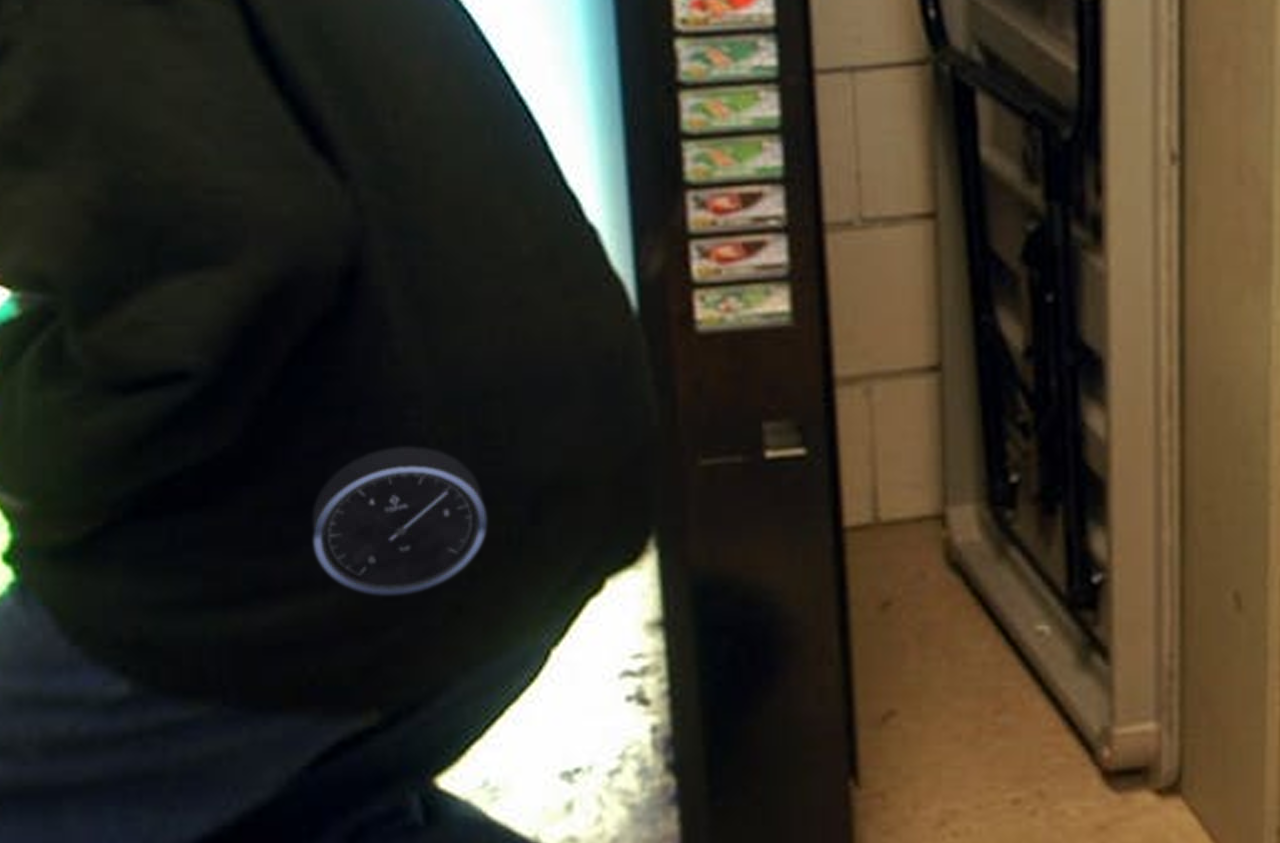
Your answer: **7** bar
